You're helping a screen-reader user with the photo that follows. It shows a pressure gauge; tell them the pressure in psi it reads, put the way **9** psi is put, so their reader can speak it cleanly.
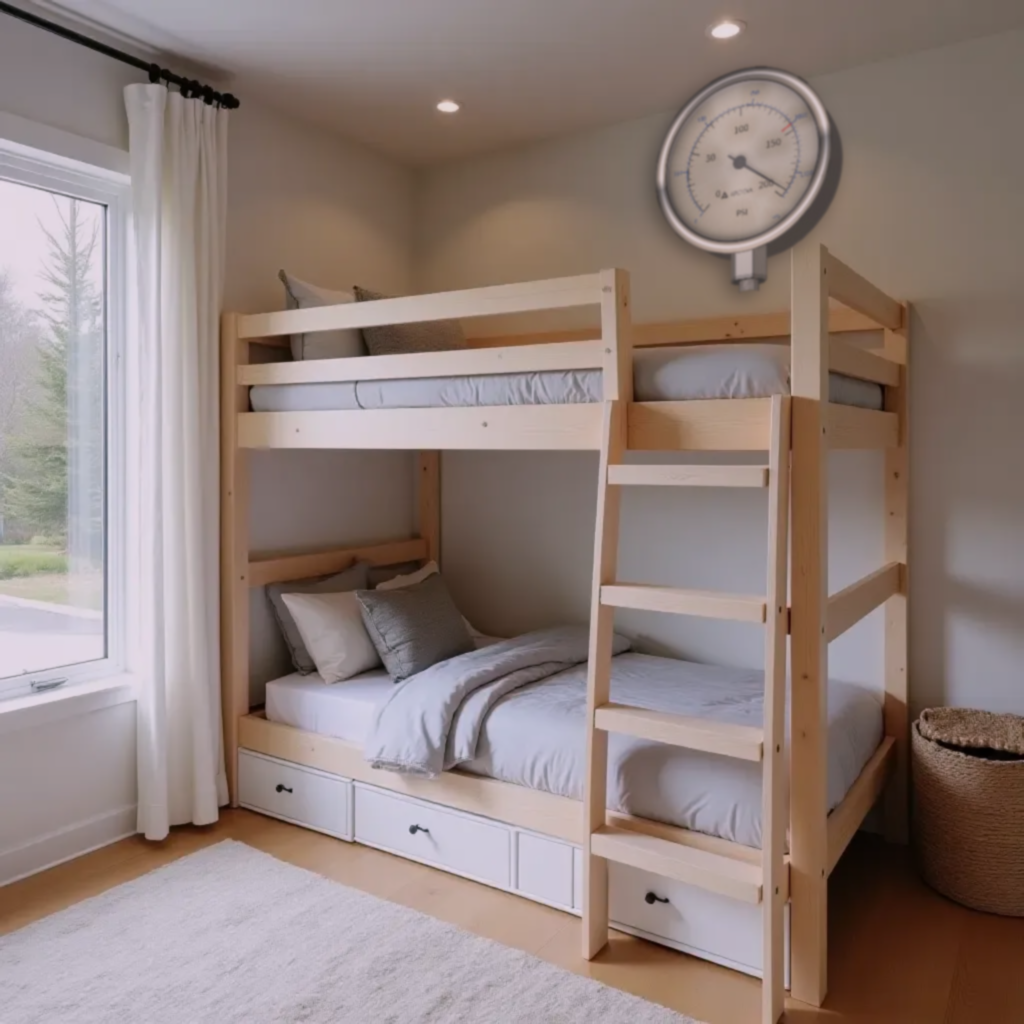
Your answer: **195** psi
